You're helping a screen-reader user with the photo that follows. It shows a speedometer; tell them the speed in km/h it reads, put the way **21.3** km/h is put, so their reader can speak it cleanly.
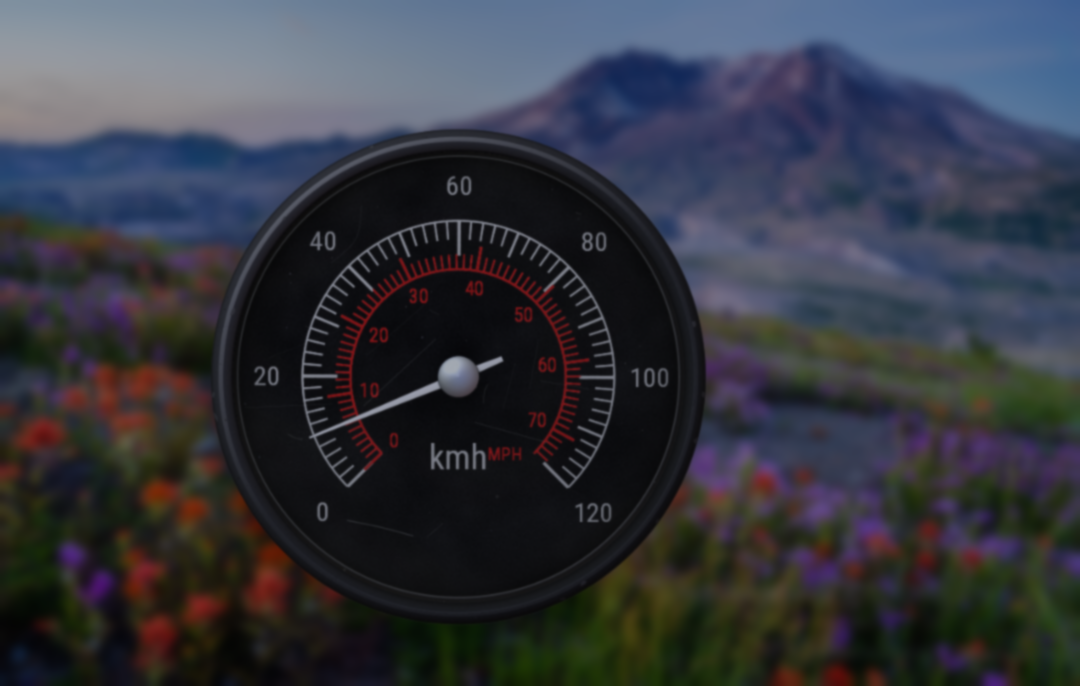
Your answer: **10** km/h
